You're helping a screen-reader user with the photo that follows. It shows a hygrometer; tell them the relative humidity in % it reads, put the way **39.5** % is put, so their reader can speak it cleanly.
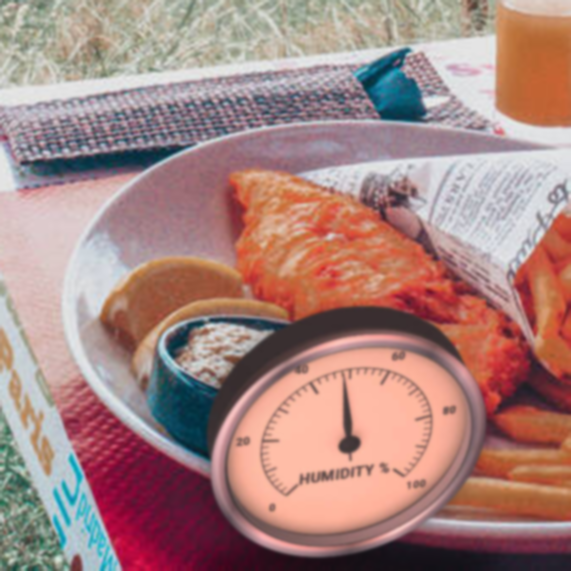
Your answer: **48** %
